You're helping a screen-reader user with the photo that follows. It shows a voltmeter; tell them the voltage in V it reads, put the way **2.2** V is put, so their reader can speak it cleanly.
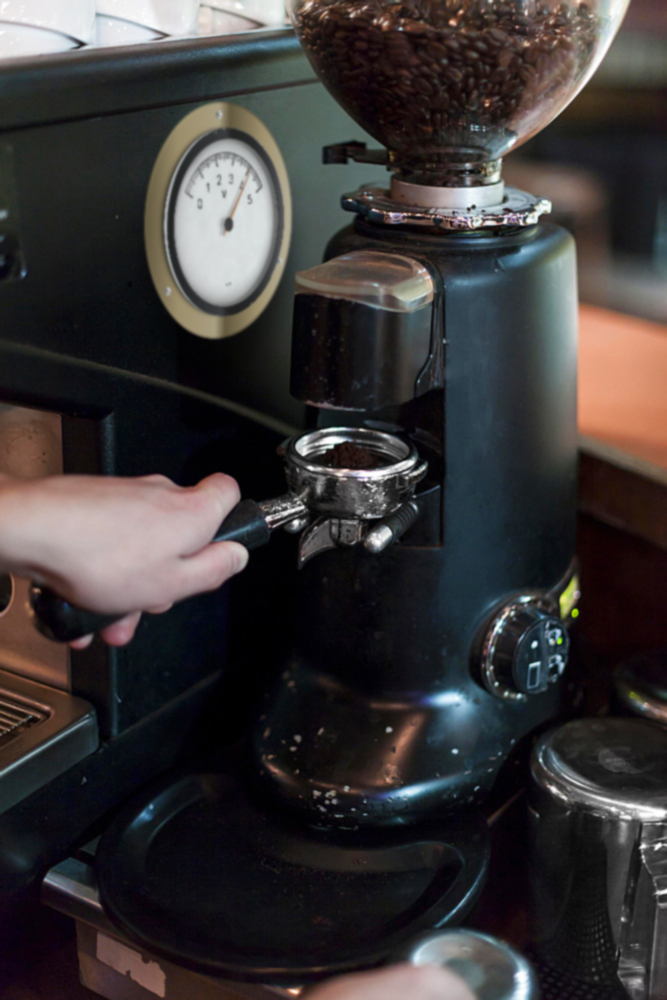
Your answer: **4** V
